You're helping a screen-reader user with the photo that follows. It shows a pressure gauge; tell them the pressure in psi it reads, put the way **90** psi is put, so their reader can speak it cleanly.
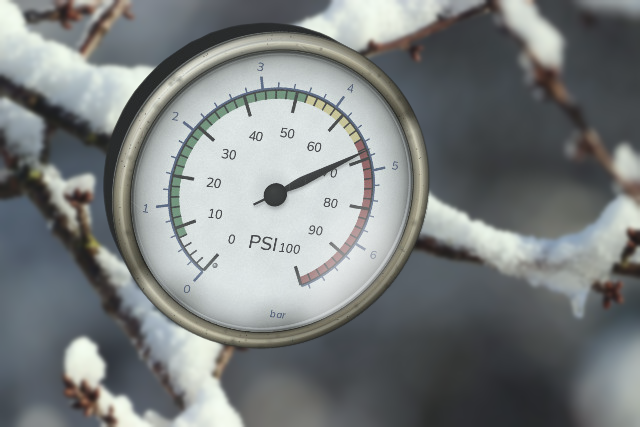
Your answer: **68** psi
